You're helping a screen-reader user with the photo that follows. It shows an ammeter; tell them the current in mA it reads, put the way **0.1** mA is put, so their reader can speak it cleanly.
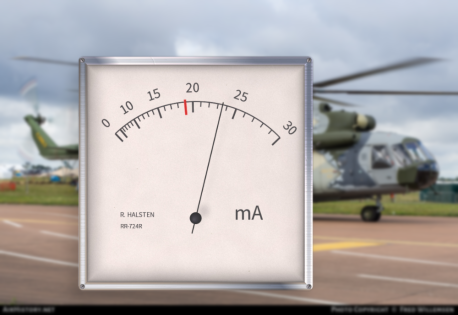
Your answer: **23.5** mA
